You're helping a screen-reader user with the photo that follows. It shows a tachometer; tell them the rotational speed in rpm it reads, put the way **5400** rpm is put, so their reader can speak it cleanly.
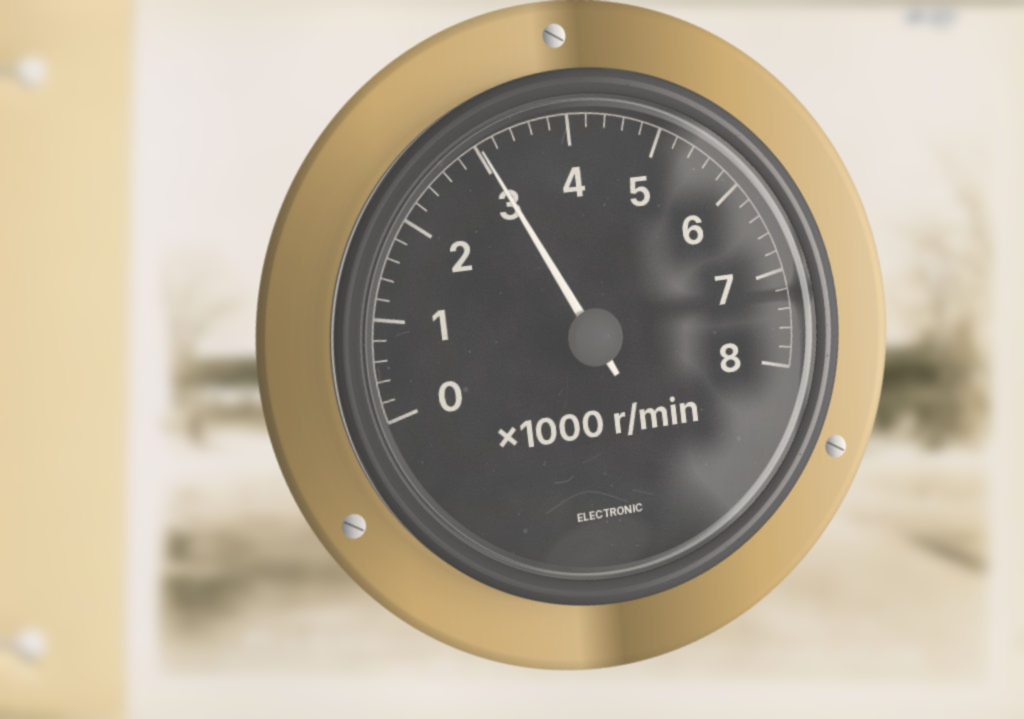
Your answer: **3000** rpm
